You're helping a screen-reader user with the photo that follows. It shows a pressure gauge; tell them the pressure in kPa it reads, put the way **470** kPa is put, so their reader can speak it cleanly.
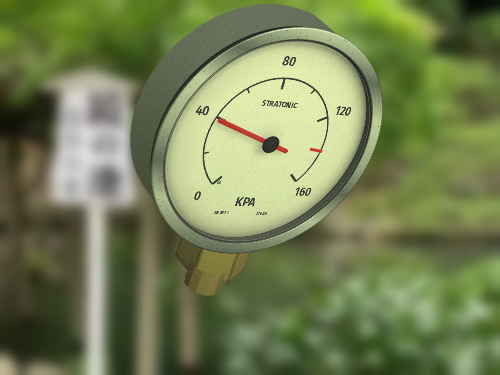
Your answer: **40** kPa
